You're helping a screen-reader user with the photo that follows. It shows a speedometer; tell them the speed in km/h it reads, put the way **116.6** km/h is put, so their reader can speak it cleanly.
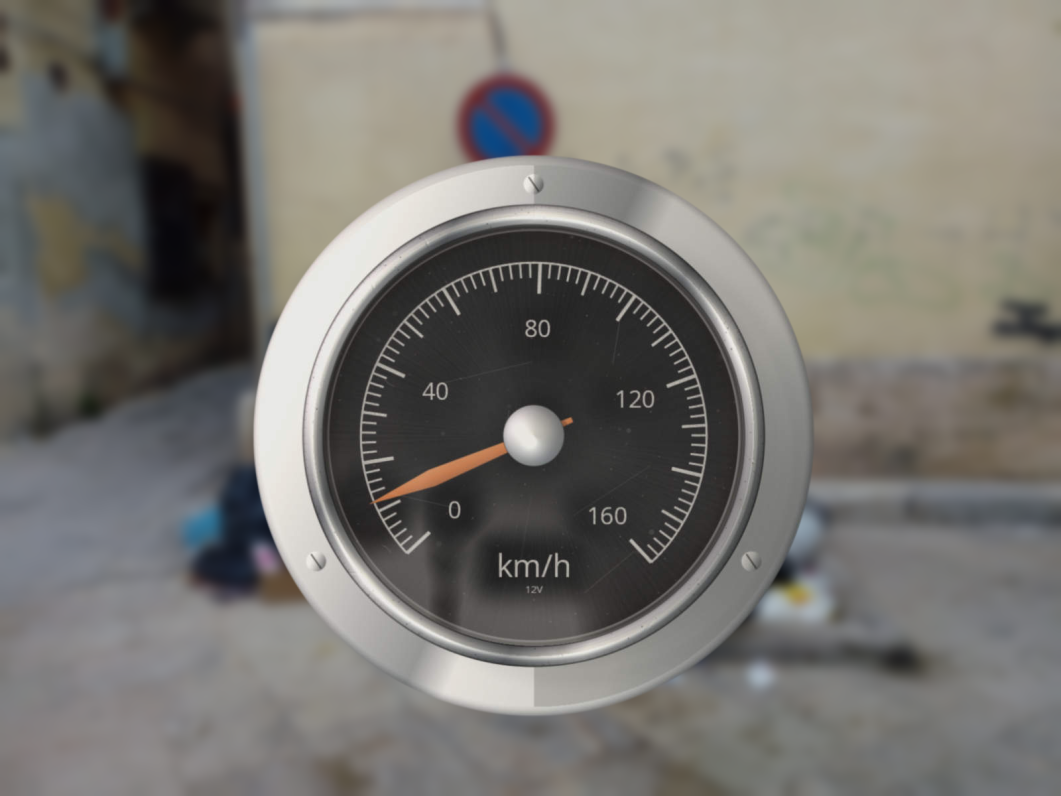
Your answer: **12** km/h
